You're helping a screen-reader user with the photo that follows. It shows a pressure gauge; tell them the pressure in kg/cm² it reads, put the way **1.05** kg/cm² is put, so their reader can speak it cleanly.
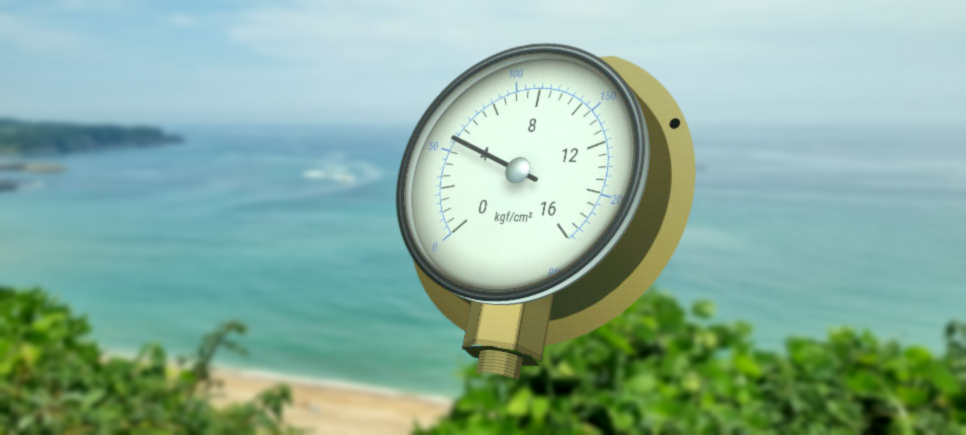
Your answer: **4** kg/cm²
